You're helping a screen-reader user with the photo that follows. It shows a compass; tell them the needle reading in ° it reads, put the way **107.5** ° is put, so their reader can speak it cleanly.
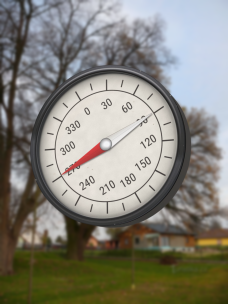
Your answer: **270** °
